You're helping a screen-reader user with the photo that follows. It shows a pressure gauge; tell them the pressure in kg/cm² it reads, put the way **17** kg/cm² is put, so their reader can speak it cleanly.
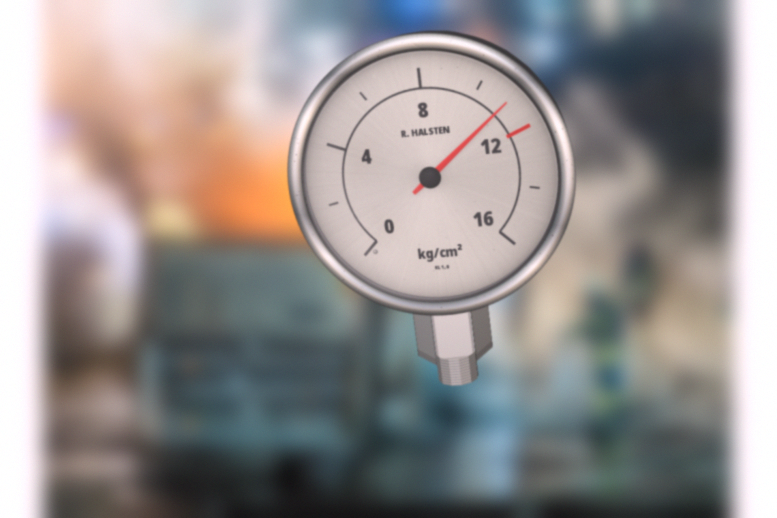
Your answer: **11** kg/cm²
